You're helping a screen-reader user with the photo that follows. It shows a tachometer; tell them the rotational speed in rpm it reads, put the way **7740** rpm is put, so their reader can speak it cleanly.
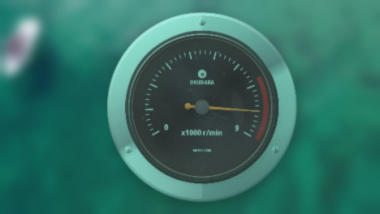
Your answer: **8000** rpm
